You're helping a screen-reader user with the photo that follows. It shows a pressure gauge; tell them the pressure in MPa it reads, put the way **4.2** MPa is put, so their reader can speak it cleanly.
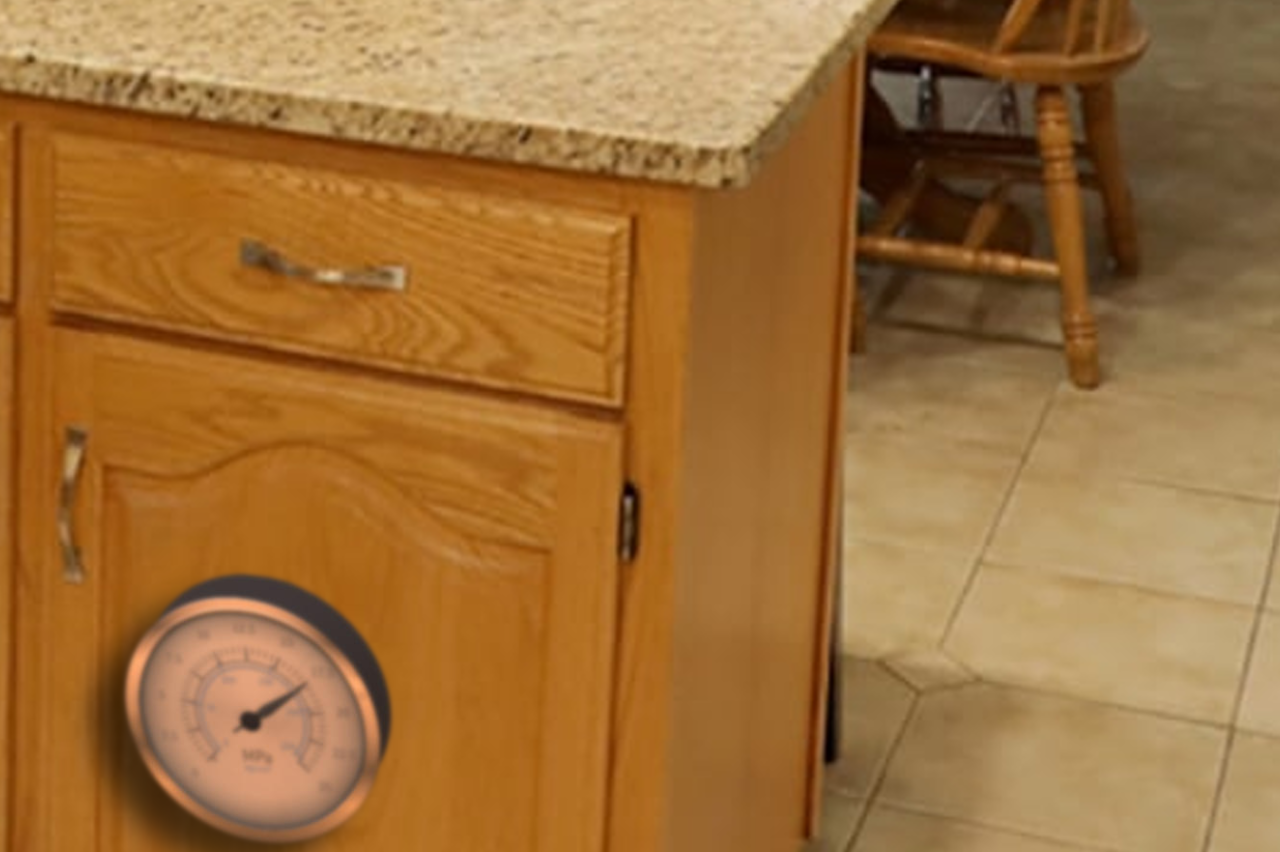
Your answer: **17.5** MPa
